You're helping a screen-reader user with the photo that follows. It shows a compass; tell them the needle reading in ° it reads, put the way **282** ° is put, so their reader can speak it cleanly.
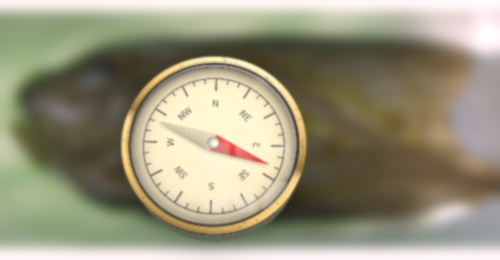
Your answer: **110** °
